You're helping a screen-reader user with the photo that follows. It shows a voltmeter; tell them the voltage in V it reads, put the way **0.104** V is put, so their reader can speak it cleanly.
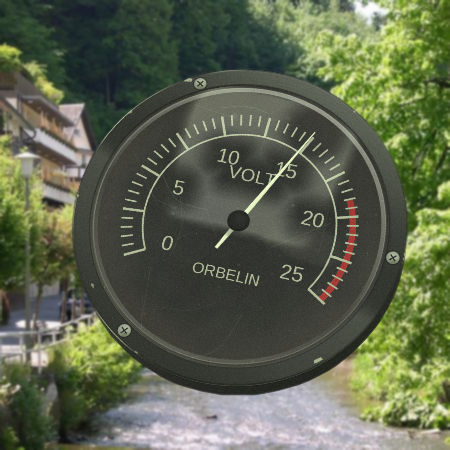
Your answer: **15** V
